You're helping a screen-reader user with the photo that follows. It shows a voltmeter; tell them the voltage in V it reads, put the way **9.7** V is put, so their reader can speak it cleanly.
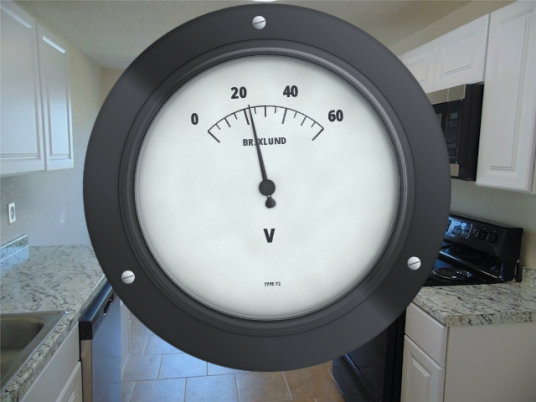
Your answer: **22.5** V
